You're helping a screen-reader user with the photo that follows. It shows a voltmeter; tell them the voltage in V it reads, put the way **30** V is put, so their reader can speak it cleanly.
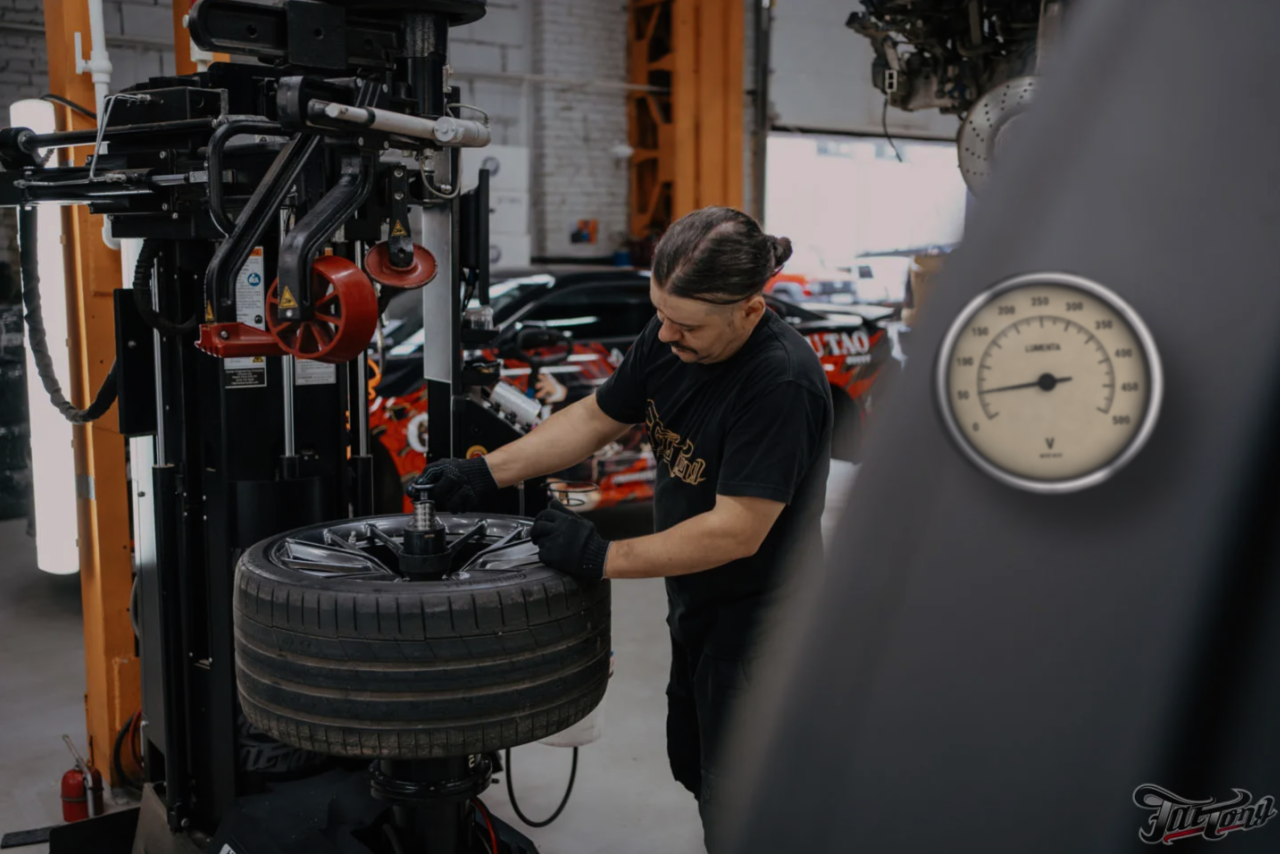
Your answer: **50** V
